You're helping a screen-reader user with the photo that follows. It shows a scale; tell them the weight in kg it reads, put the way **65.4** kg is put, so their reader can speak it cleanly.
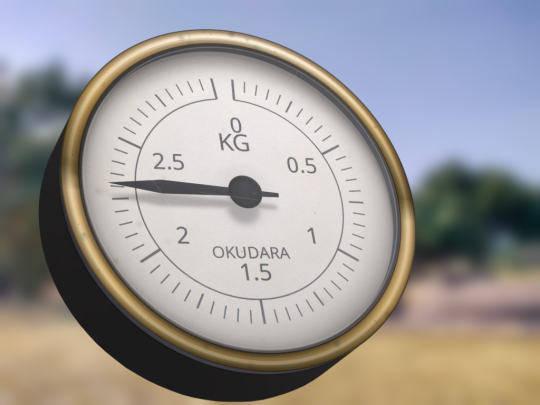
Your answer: **2.3** kg
